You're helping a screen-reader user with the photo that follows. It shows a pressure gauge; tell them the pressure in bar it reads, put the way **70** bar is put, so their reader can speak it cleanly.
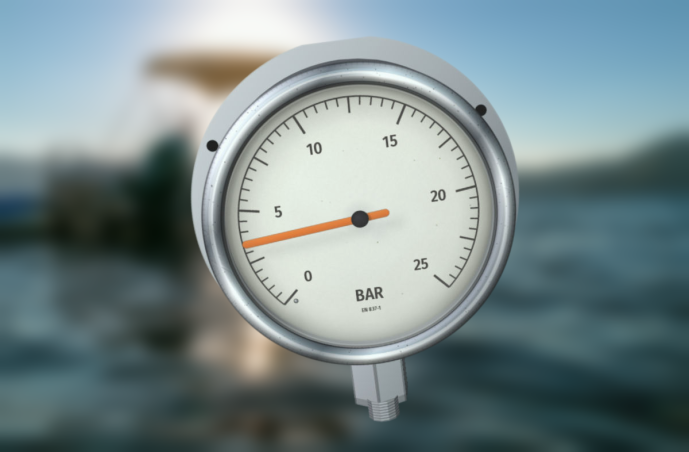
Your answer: **3.5** bar
